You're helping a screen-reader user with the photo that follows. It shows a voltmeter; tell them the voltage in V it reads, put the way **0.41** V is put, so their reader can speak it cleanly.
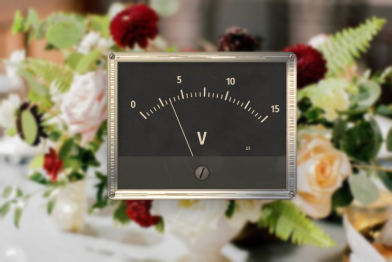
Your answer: **3.5** V
